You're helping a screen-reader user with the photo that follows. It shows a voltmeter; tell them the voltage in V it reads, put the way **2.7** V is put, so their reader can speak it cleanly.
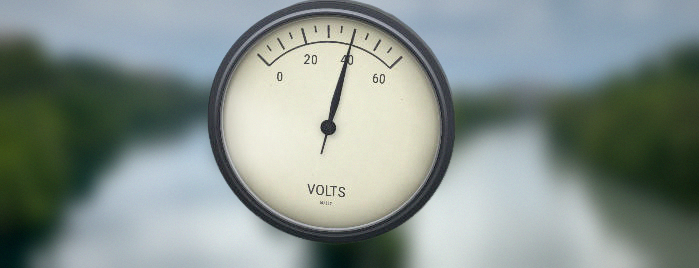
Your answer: **40** V
